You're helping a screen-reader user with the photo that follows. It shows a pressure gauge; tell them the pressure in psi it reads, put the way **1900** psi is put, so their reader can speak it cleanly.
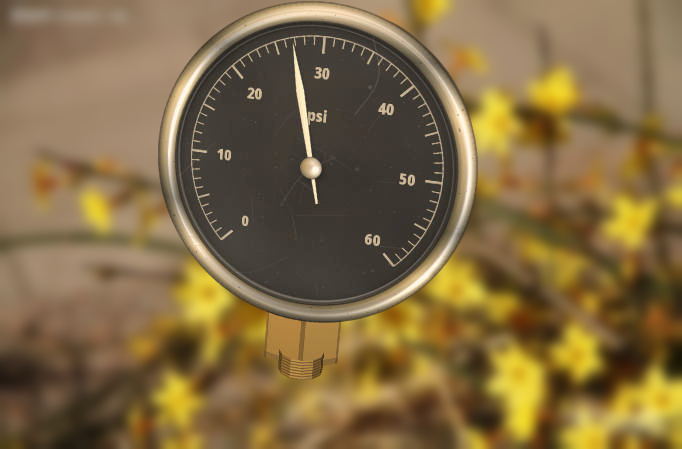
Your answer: **27** psi
